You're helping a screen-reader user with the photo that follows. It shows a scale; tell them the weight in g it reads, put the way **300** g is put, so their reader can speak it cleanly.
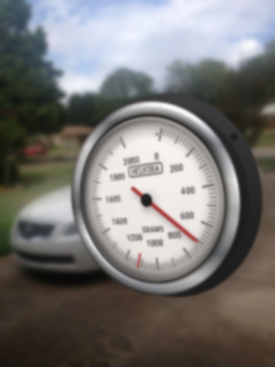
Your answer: **700** g
